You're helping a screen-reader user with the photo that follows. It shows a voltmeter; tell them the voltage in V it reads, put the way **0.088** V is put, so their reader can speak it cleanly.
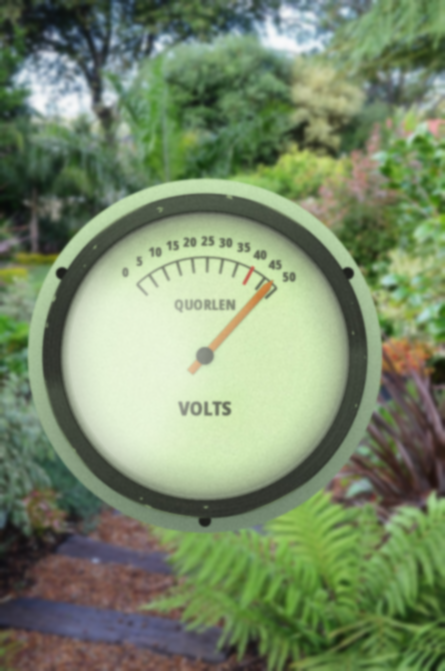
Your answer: **47.5** V
